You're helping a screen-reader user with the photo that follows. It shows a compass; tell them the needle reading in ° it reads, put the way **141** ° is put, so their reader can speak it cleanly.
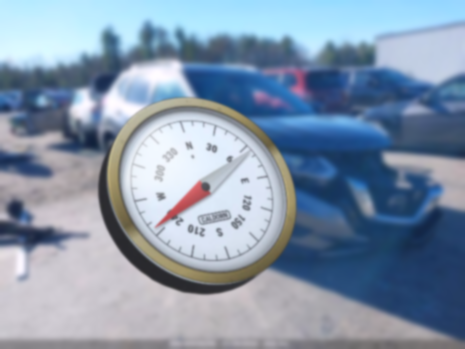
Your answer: **245** °
